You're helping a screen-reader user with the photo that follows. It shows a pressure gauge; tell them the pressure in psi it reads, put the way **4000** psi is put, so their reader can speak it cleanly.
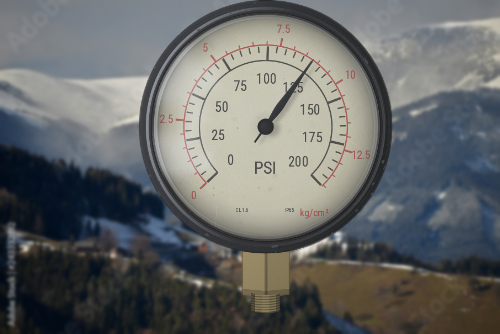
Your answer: **125** psi
